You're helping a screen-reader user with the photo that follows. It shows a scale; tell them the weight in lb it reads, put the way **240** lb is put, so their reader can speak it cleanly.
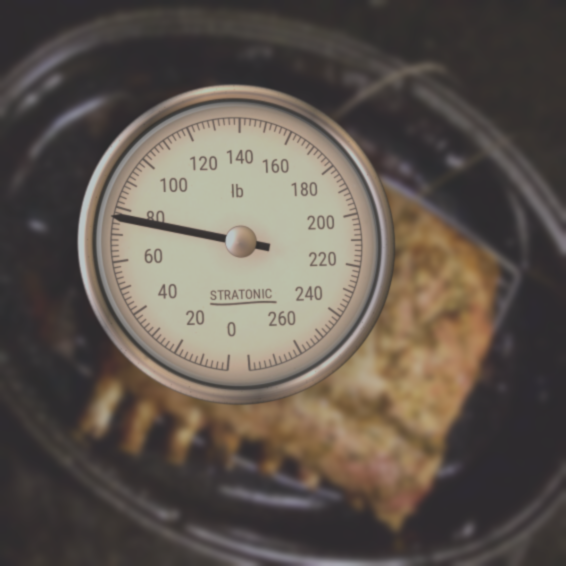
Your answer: **76** lb
